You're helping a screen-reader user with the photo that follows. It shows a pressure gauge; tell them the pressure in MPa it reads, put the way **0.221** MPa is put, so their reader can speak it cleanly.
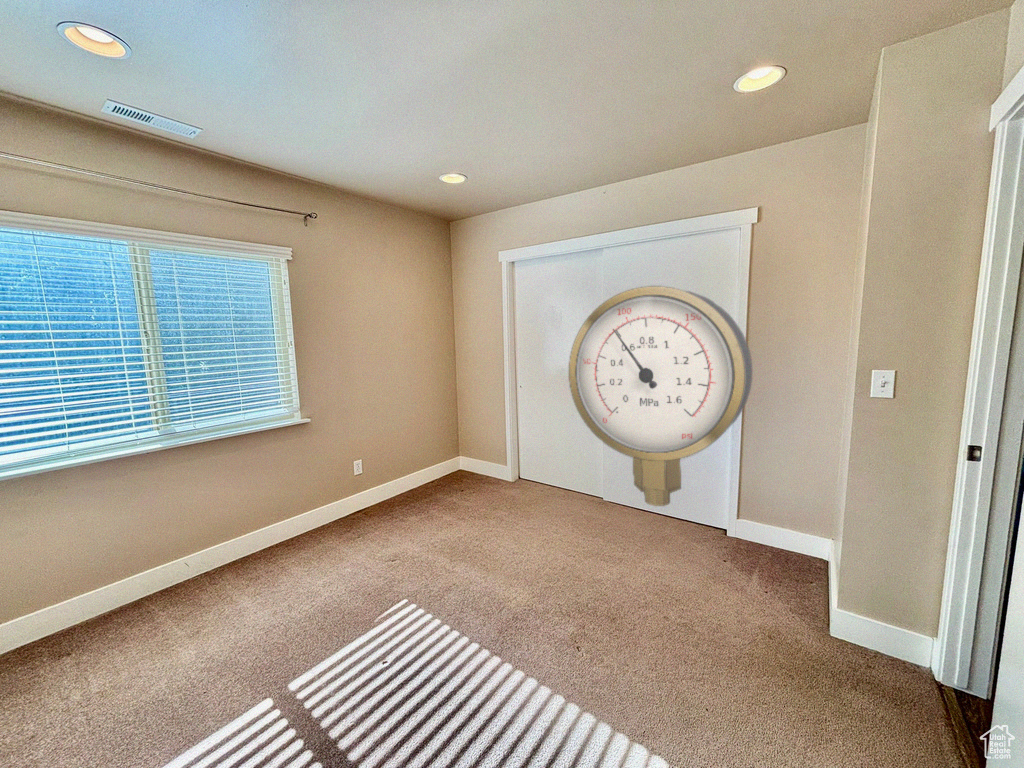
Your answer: **0.6** MPa
